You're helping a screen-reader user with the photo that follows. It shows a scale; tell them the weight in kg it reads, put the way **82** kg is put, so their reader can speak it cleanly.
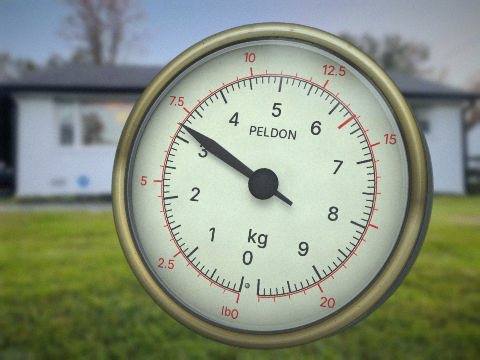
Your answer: **3.2** kg
